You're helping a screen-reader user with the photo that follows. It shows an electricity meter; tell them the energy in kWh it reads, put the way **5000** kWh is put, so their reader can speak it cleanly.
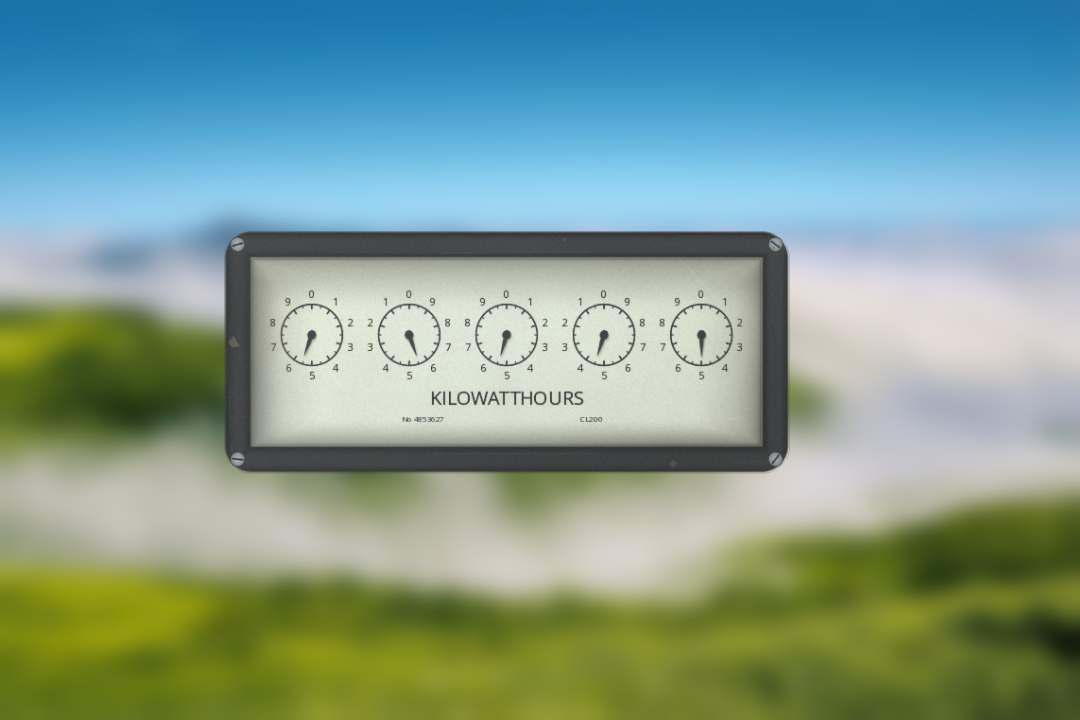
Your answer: **55545** kWh
